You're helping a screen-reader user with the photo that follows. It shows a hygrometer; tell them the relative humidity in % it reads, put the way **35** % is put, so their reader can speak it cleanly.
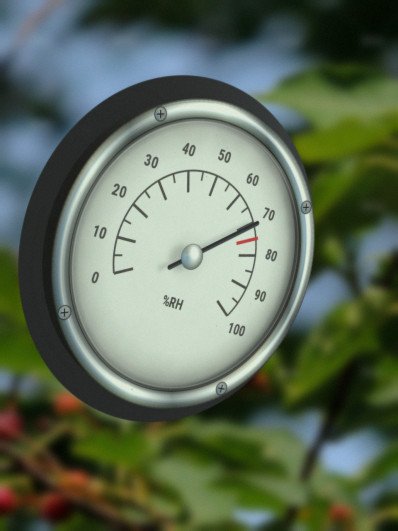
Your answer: **70** %
